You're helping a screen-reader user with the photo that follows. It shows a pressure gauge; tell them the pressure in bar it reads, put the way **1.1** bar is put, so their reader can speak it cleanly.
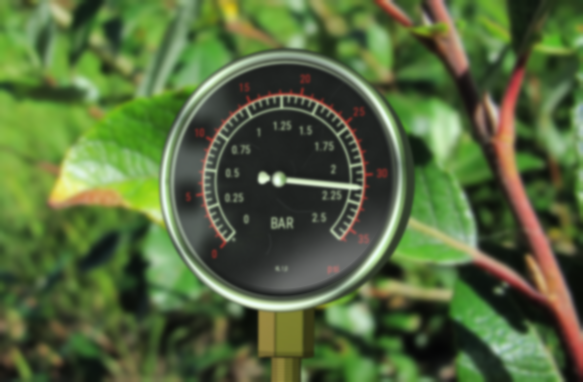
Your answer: **2.15** bar
